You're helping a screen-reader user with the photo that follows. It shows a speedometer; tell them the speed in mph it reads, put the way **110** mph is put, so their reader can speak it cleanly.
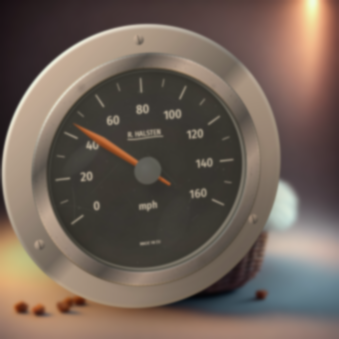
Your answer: **45** mph
